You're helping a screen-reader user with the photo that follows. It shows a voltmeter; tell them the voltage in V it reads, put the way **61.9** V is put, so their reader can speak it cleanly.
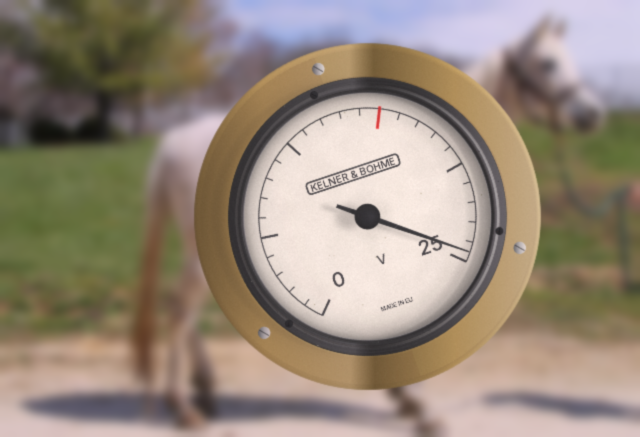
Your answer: **24.5** V
